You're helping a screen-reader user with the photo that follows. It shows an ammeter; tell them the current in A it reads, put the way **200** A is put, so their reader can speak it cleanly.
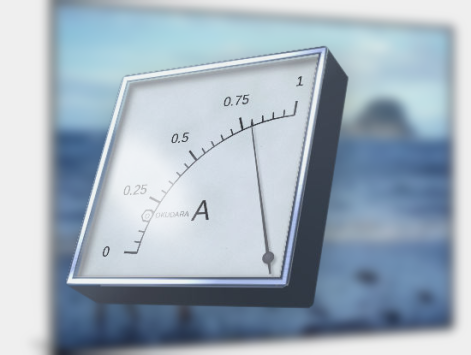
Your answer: **0.8** A
